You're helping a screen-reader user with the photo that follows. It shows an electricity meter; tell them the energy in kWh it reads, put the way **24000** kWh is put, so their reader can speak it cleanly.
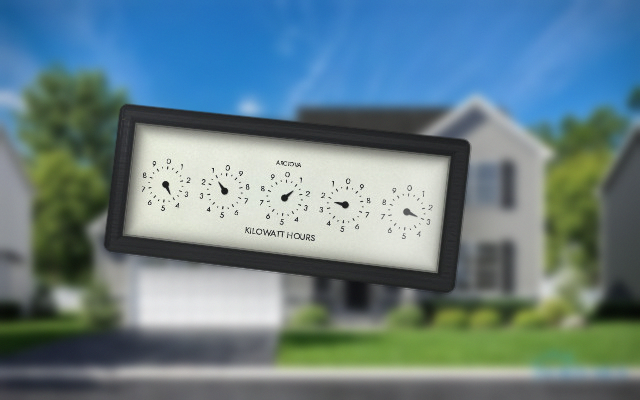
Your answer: **41123** kWh
